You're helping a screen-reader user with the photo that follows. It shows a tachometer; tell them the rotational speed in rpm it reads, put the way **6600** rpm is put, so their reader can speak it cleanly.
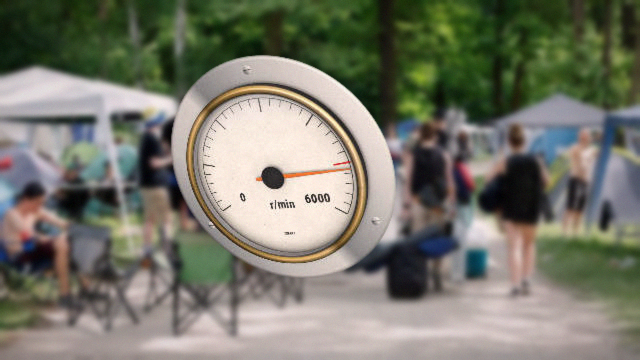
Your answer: **5100** rpm
